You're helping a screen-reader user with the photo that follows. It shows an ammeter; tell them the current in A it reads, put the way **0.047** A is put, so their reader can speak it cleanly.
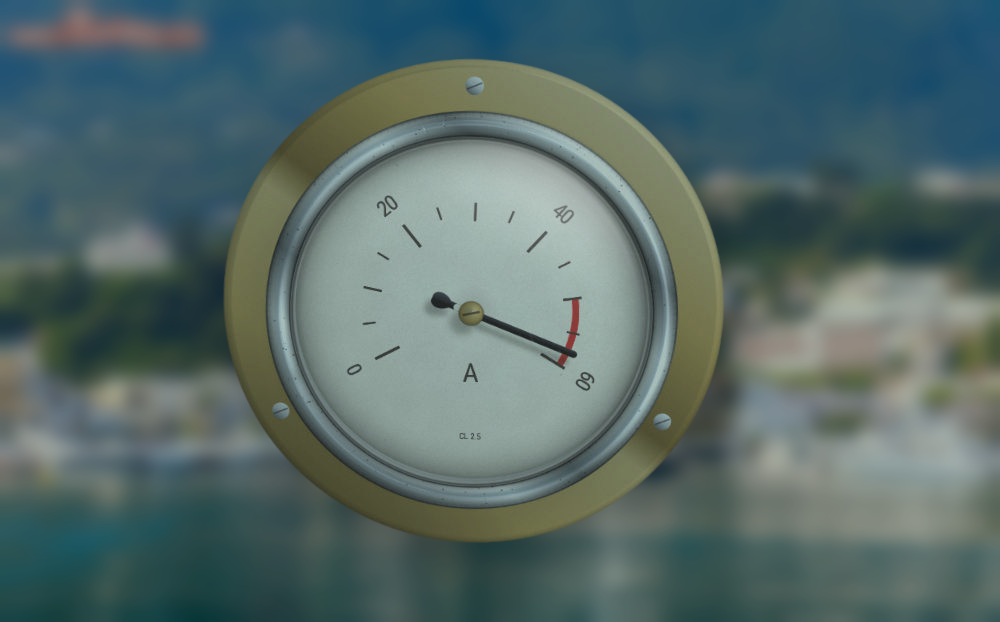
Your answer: **57.5** A
